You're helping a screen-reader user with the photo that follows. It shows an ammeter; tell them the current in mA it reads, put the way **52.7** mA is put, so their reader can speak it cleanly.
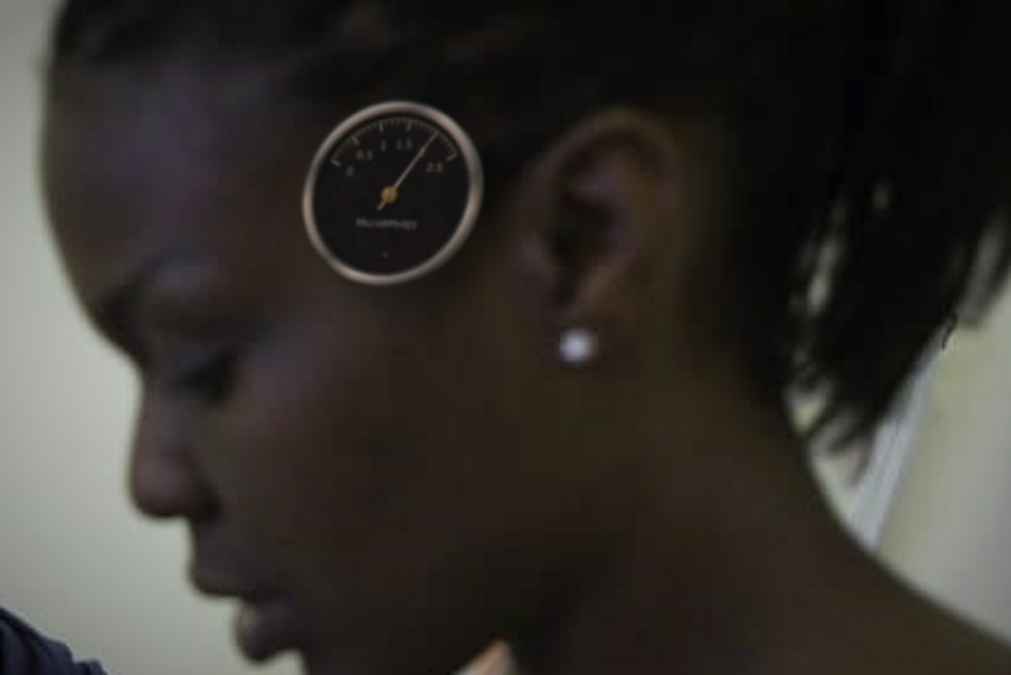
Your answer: **2** mA
